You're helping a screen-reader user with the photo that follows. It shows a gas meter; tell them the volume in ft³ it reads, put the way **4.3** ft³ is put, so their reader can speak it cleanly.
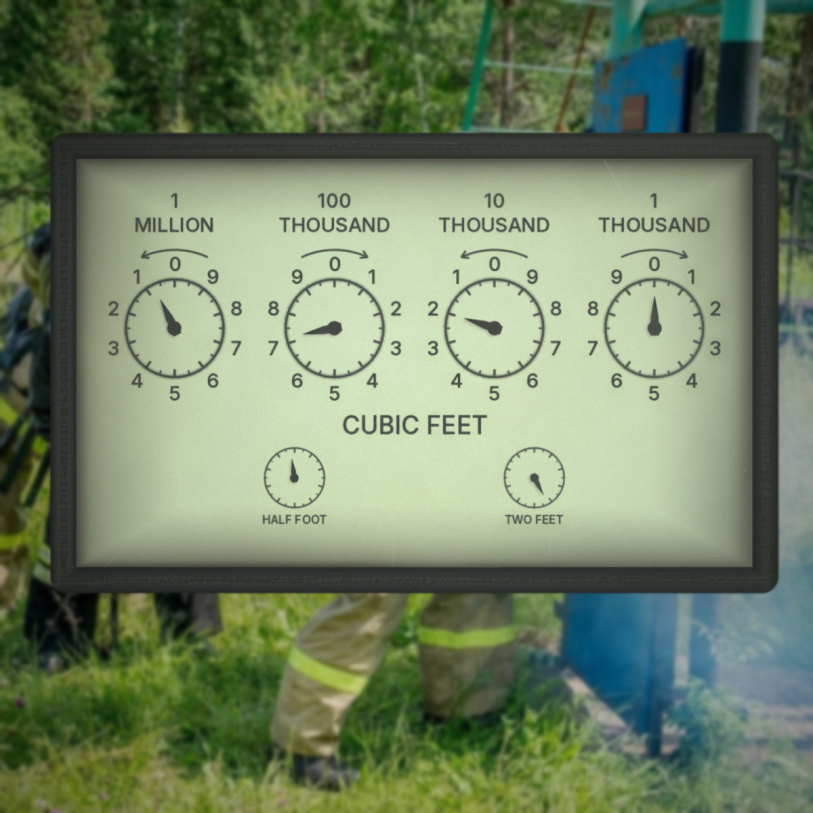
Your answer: **72000** ft³
